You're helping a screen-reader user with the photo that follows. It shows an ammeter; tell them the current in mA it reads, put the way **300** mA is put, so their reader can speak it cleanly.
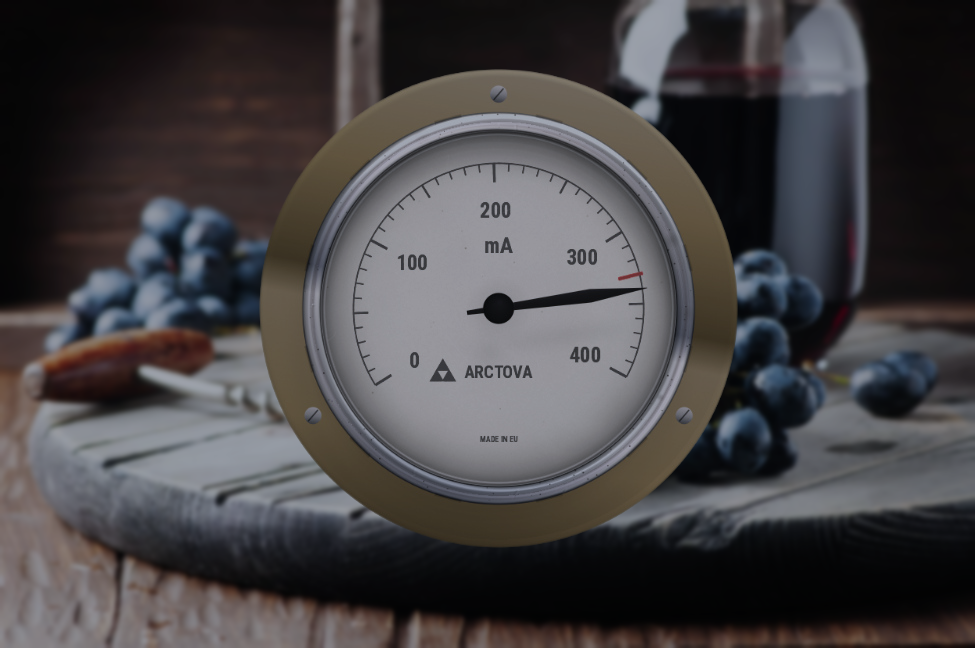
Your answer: **340** mA
